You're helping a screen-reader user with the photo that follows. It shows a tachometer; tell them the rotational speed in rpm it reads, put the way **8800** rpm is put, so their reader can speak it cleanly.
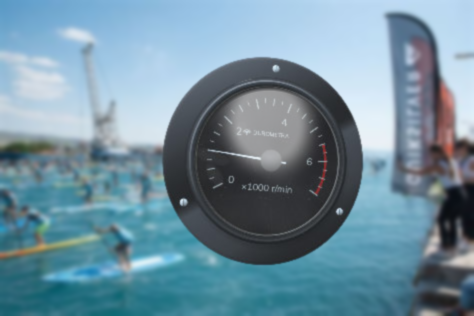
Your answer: **1000** rpm
